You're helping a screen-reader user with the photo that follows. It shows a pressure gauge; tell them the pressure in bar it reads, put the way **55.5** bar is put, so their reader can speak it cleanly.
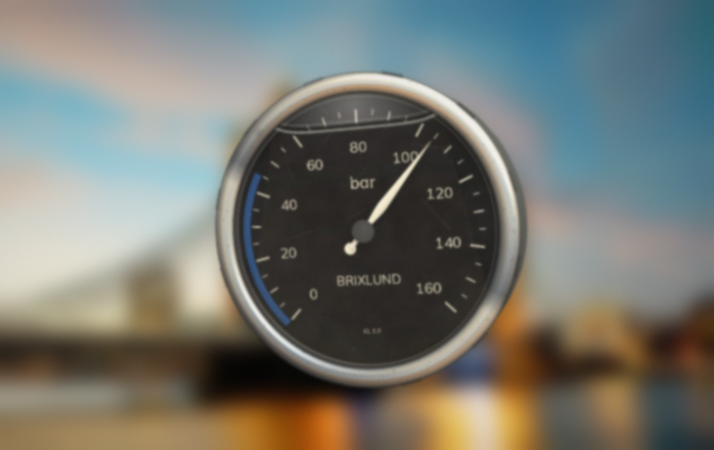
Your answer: **105** bar
